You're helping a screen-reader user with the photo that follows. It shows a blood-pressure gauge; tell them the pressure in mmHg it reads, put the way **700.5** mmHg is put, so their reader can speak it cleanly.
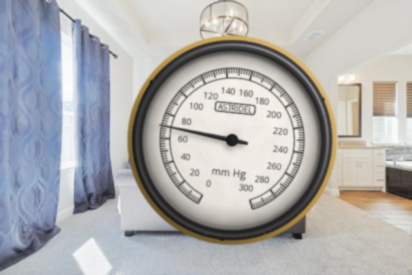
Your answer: **70** mmHg
